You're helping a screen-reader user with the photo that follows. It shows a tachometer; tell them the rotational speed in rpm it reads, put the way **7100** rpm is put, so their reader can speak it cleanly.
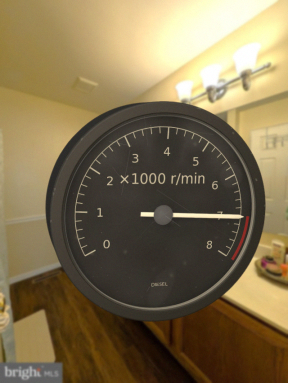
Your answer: **7000** rpm
